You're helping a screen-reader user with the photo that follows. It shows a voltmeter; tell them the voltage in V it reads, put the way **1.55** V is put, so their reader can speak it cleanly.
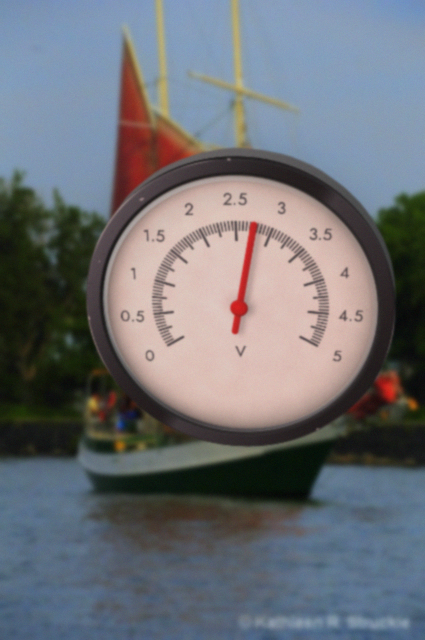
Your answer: **2.75** V
